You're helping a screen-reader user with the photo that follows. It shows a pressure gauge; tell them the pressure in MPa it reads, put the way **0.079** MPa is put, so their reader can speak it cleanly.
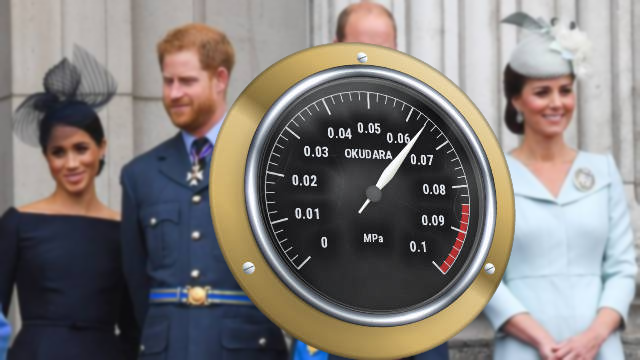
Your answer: **0.064** MPa
